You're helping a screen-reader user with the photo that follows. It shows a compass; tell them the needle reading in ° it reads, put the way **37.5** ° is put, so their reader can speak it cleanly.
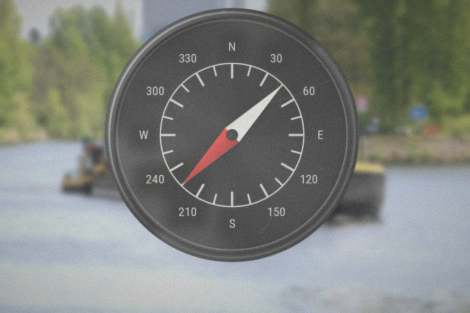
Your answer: **225** °
